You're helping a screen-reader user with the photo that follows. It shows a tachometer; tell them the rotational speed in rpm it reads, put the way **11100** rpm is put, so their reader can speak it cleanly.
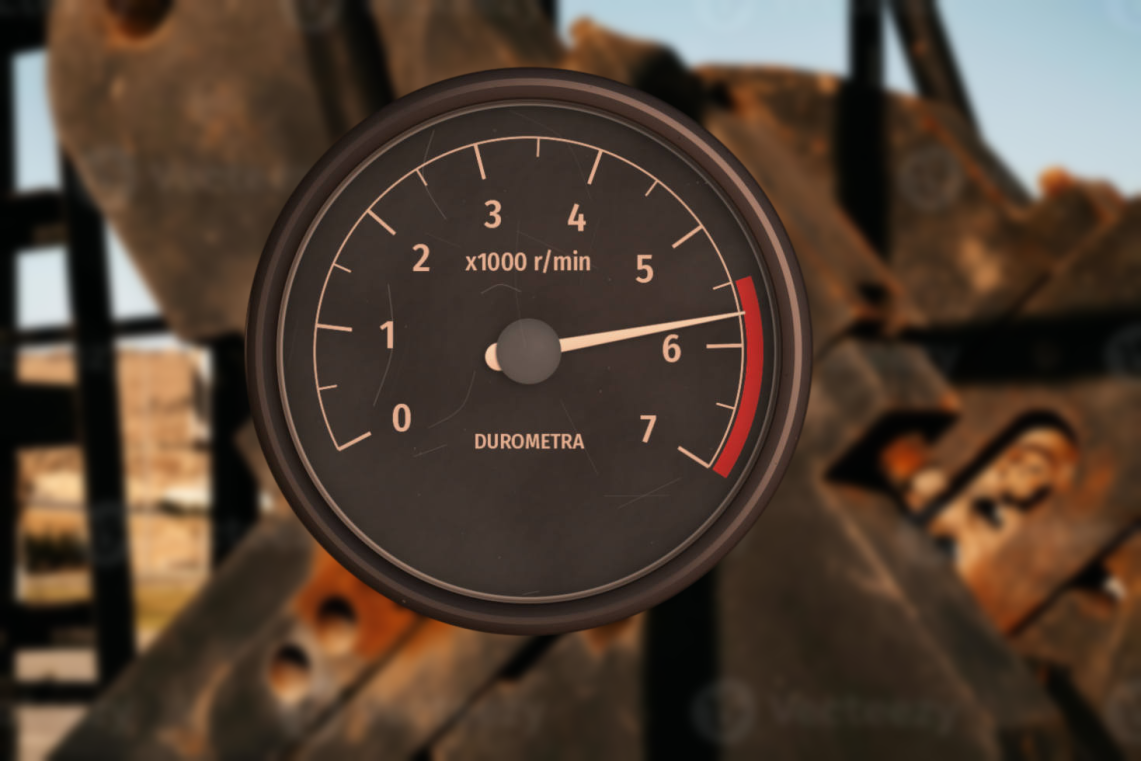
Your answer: **5750** rpm
